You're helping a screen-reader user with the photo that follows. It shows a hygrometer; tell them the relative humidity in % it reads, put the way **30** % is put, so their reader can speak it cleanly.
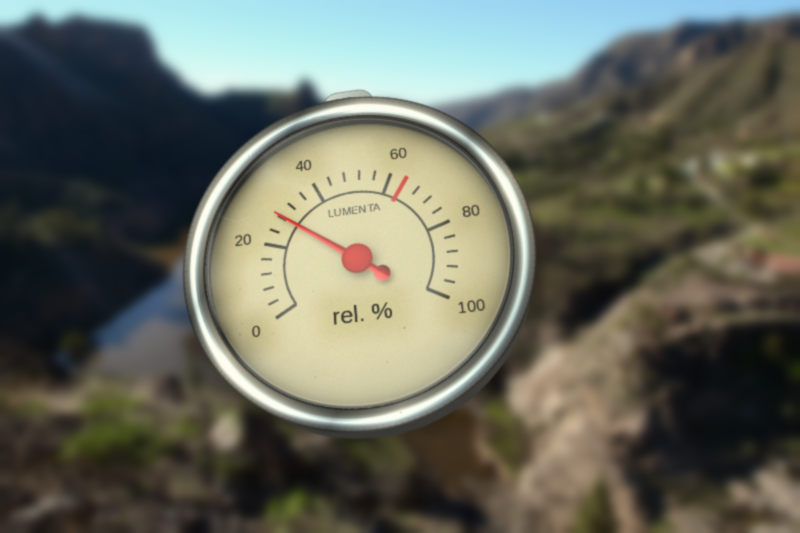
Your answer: **28** %
